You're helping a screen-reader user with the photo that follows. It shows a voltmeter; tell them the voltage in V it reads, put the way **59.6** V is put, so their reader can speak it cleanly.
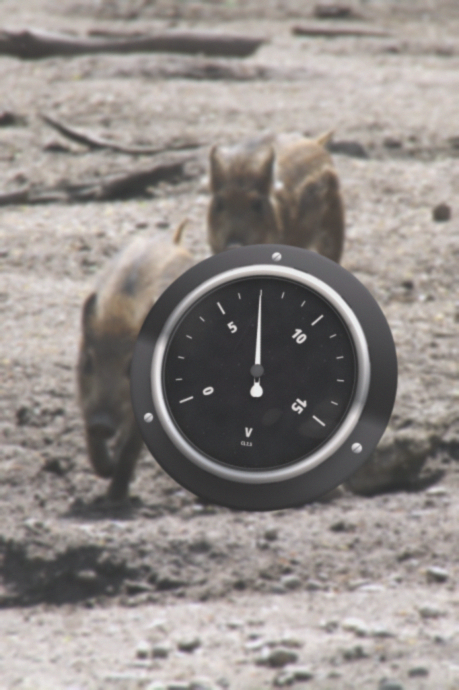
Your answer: **7** V
